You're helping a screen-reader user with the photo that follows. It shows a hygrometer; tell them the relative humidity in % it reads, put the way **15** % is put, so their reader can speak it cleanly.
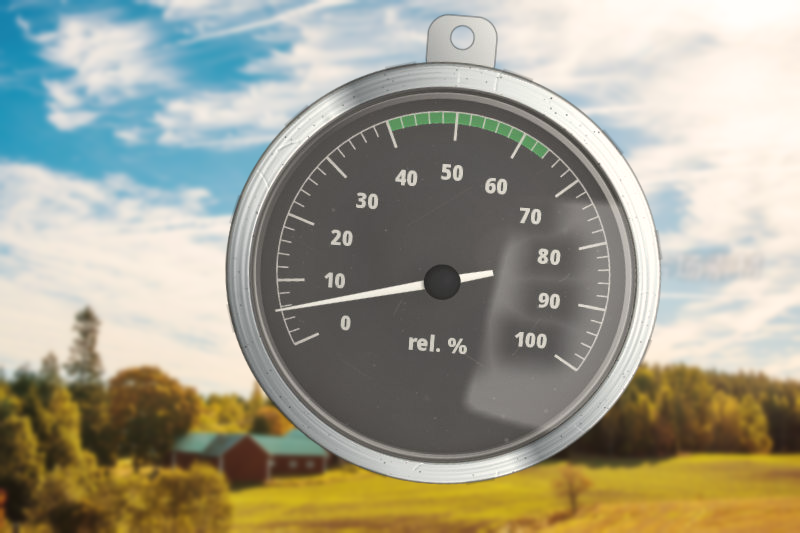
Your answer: **6** %
